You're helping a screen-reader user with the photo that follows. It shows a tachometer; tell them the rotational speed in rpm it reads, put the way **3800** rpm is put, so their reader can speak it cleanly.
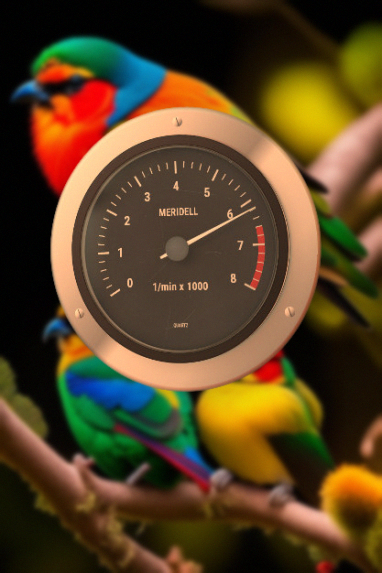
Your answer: **6200** rpm
